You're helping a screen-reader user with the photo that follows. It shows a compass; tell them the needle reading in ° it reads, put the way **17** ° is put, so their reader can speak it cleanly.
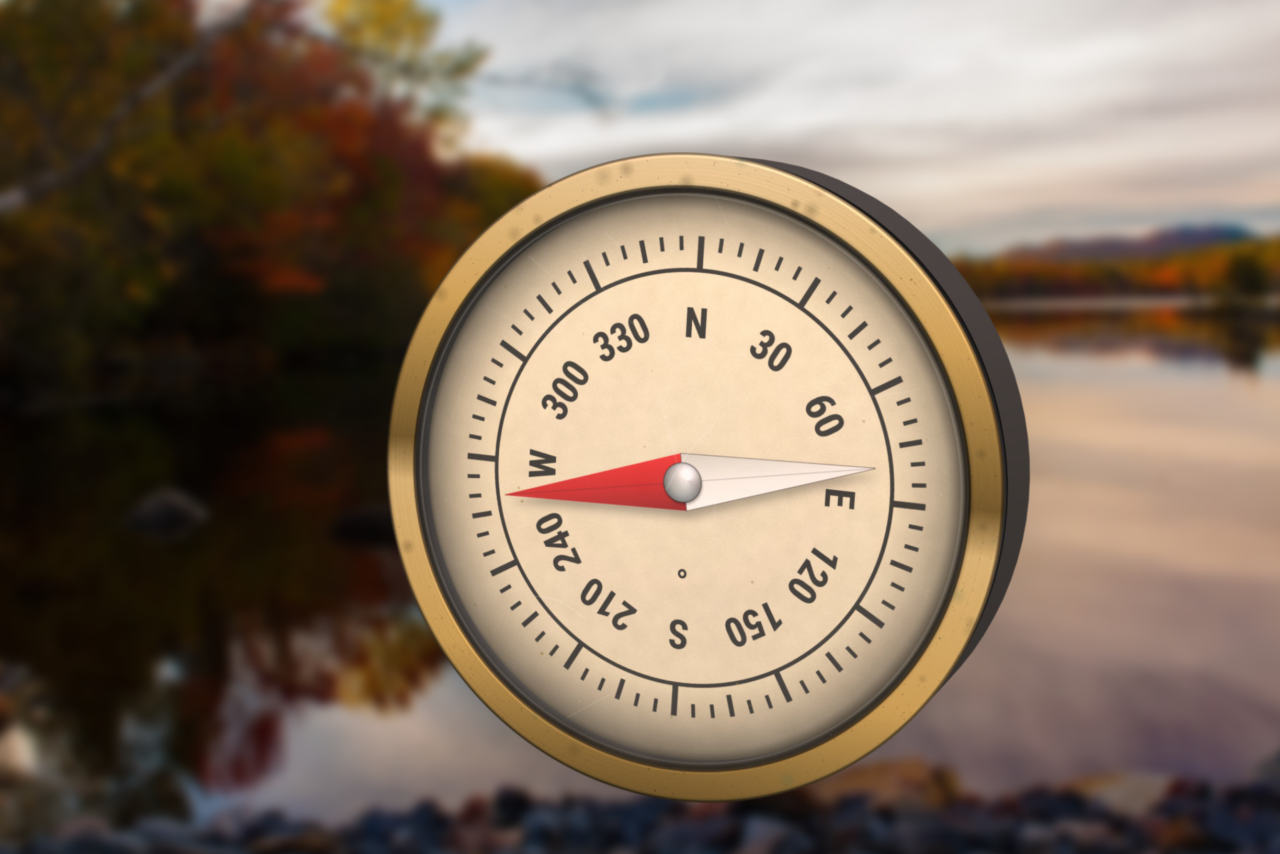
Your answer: **260** °
